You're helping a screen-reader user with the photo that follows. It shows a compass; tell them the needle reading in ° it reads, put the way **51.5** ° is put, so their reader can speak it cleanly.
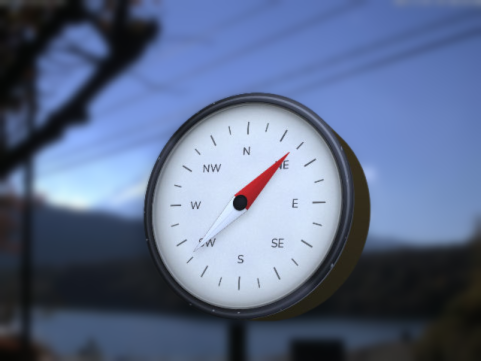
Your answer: **45** °
